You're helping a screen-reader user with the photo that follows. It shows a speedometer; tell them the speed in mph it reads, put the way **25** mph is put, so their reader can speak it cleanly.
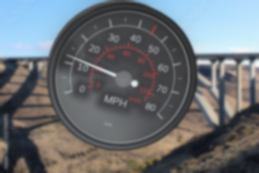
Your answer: **12.5** mph
